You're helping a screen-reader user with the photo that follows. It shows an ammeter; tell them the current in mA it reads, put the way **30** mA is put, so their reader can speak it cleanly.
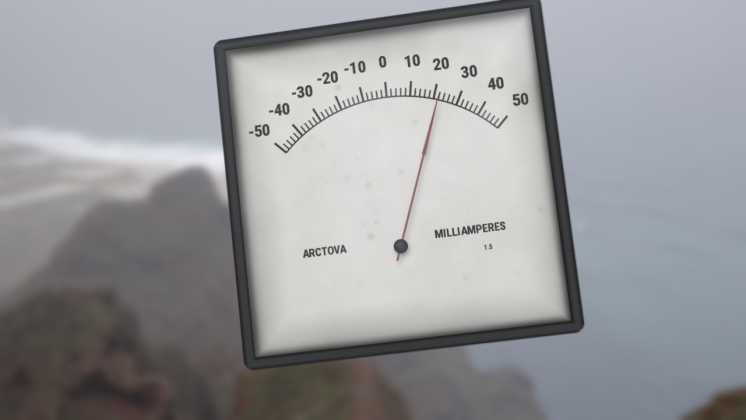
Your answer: **22** mA
